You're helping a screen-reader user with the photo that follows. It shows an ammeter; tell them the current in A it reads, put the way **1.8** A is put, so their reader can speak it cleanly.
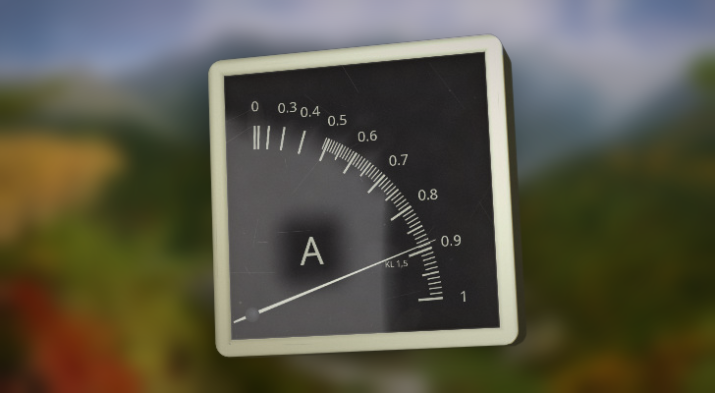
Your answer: **0.89** A
